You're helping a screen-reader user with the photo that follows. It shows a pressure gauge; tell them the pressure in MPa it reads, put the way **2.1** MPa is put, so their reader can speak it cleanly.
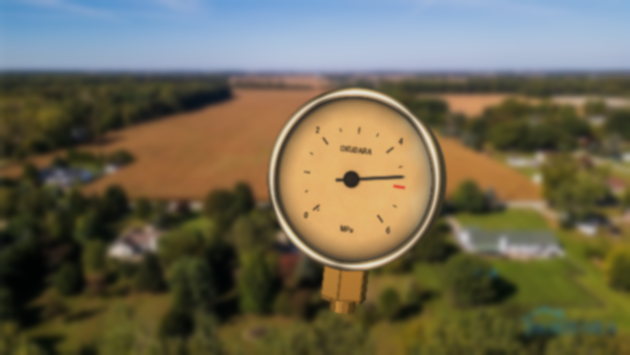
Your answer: **4.75** MPa
